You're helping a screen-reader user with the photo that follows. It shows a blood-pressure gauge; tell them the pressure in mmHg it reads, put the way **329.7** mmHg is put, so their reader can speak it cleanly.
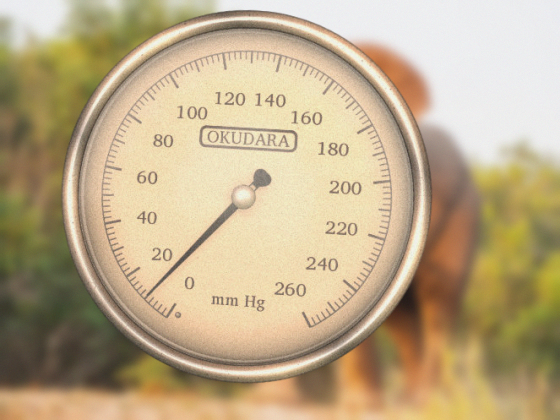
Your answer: **10** mmHg
